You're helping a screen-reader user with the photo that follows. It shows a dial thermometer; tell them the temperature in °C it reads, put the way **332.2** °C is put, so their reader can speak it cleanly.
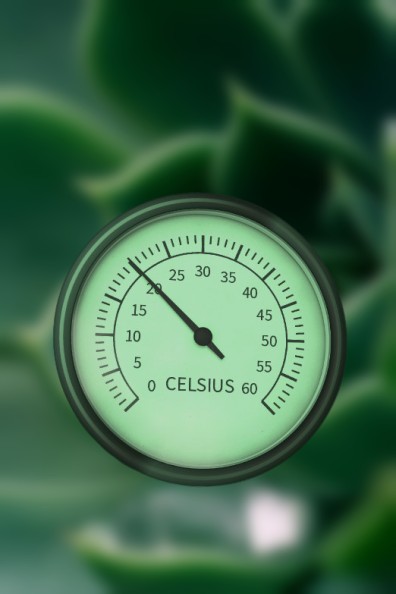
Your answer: **20** °C
